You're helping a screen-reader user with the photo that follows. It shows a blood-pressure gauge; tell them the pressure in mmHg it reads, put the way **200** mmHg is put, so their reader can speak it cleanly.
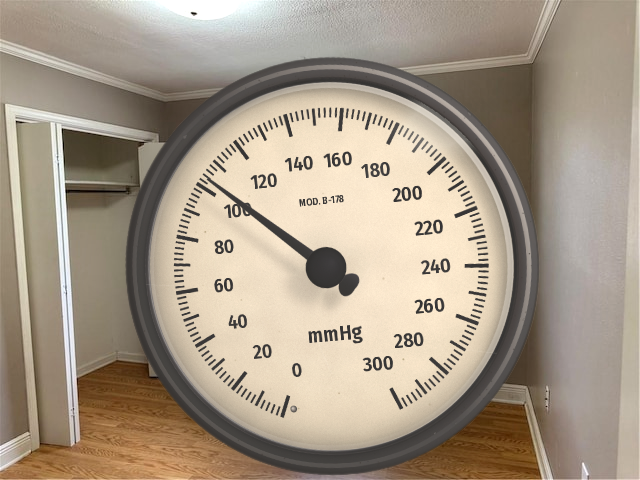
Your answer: **104** mmHg
